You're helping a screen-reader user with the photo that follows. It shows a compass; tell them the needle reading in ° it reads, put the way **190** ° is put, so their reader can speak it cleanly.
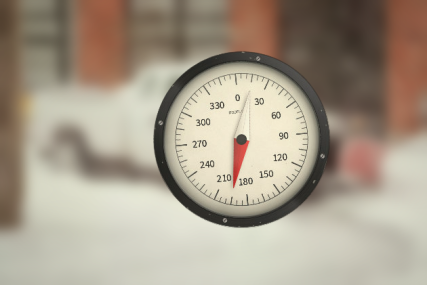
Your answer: **195** °
